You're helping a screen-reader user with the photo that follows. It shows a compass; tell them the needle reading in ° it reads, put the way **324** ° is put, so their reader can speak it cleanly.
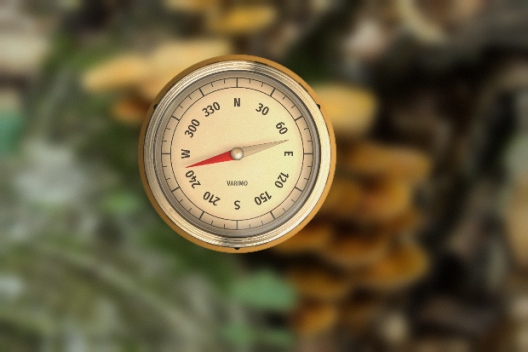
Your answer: **255** °
